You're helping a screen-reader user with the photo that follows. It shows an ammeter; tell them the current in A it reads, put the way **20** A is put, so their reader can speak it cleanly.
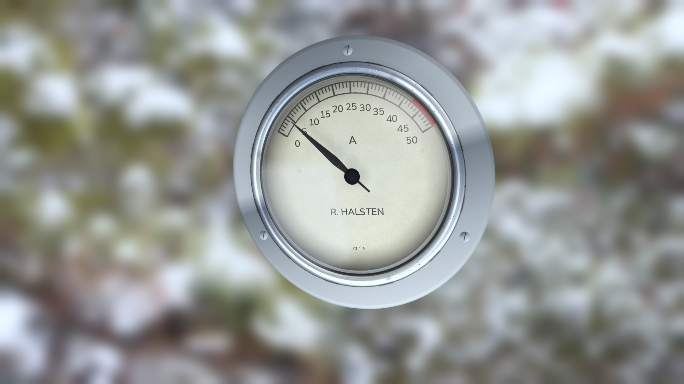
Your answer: **5** A
